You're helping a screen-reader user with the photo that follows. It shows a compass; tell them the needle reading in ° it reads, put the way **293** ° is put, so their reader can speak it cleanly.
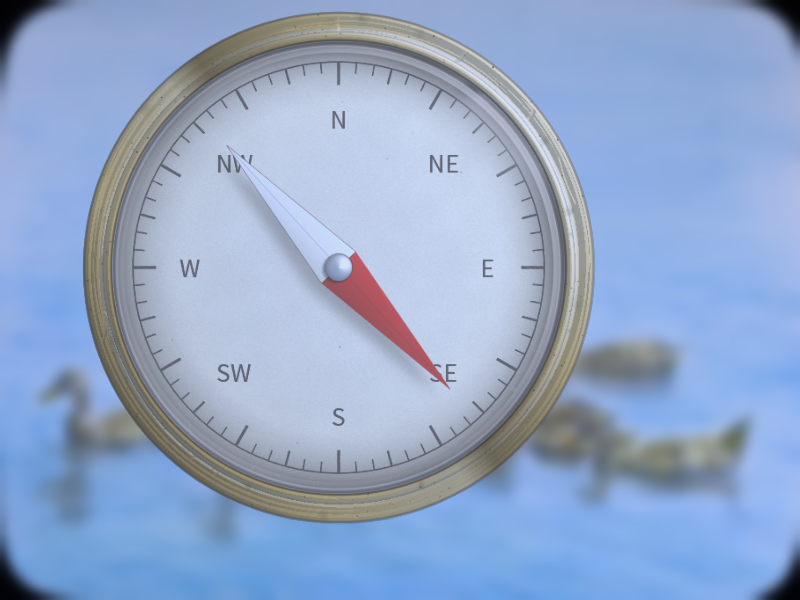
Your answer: **137.5** °
